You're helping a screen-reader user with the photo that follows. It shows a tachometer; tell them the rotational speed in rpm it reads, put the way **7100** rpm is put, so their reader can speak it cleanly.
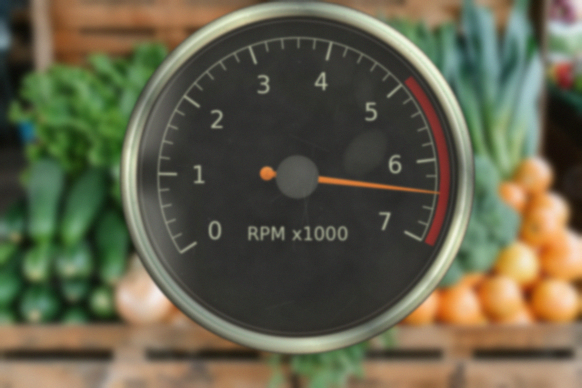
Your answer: **6400** rpm
